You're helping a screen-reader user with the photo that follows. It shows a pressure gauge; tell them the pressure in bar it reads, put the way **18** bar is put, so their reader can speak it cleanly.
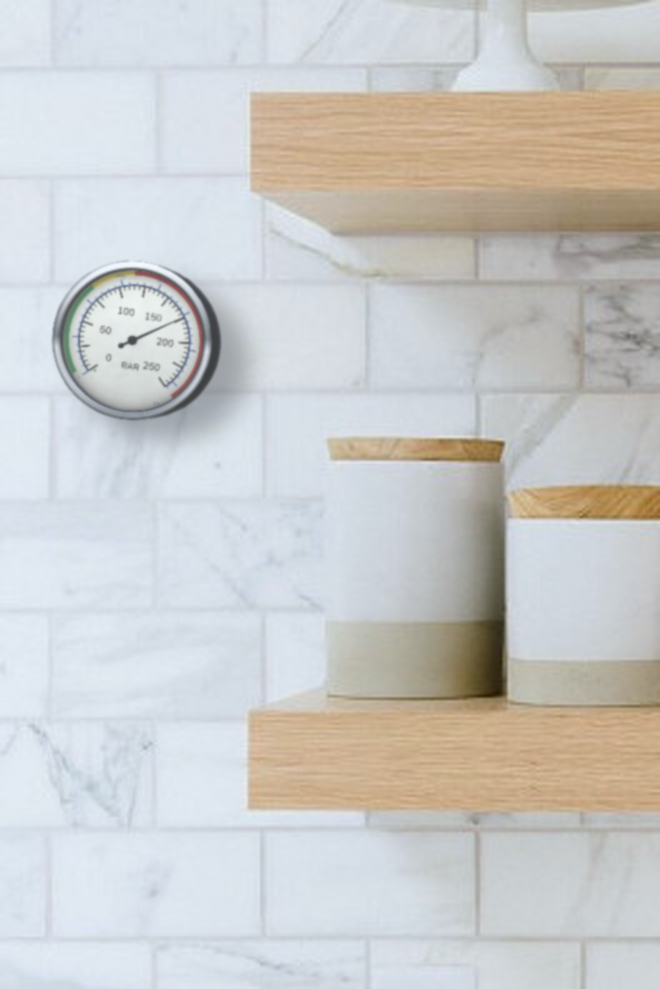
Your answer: **175** bar
